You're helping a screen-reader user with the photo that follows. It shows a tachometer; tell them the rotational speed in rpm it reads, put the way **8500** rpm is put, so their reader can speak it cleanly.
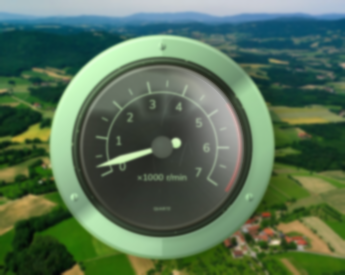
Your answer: **250** rpm
